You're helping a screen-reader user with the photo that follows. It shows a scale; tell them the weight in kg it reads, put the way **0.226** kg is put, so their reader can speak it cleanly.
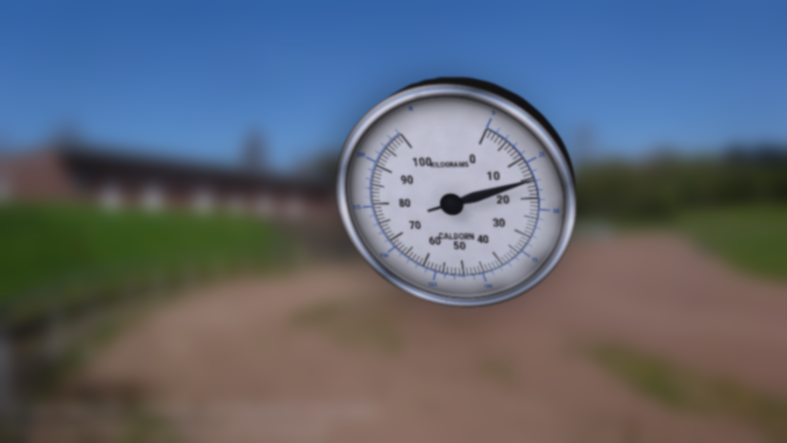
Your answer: **15** kg
